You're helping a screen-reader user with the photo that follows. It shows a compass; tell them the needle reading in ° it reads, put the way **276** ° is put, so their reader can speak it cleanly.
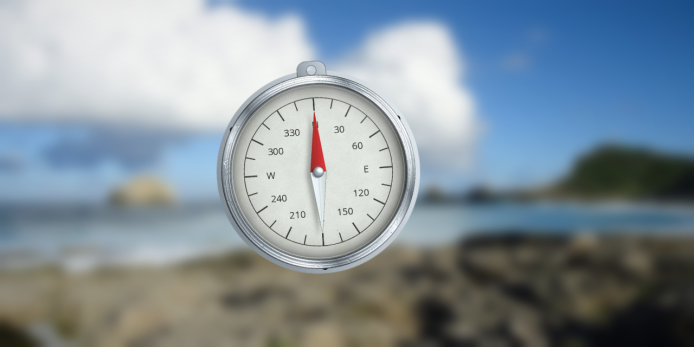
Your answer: **0** °
